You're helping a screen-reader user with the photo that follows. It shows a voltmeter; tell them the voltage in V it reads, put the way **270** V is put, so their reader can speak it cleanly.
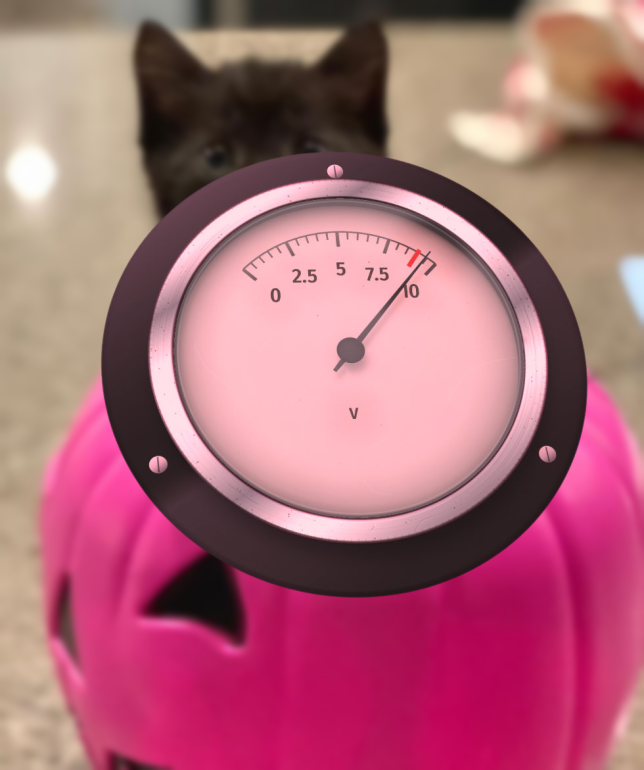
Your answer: **9.5** V
